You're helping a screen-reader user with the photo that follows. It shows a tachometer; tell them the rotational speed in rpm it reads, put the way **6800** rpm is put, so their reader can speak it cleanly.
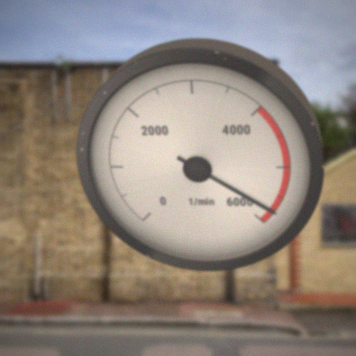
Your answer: **5750** rpm
